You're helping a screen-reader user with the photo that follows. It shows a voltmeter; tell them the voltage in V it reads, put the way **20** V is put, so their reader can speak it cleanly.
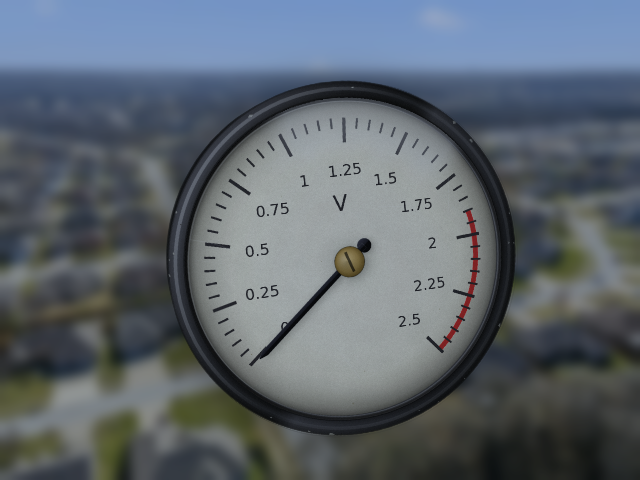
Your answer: **0** V
